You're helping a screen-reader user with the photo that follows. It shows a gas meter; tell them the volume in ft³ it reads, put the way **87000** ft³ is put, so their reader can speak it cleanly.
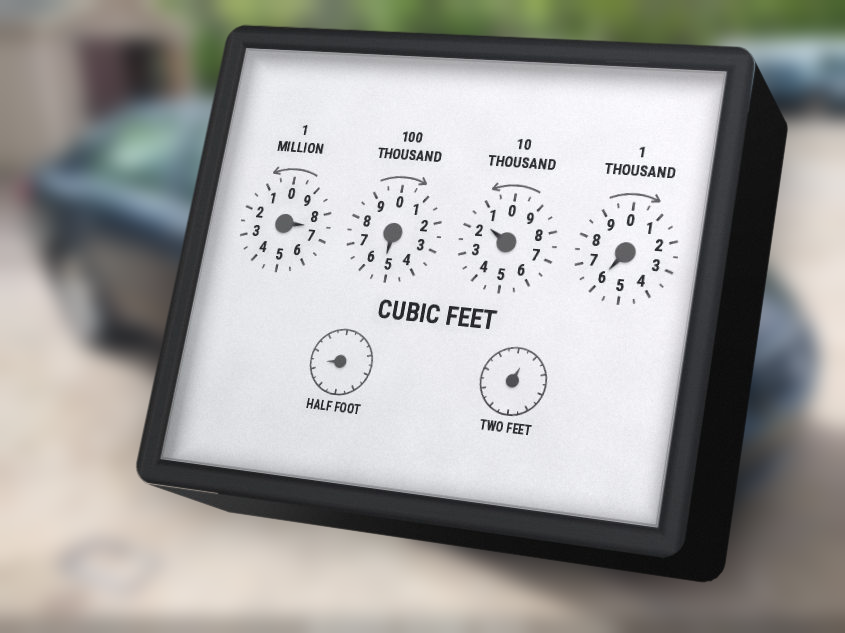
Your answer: **751600** ft³
